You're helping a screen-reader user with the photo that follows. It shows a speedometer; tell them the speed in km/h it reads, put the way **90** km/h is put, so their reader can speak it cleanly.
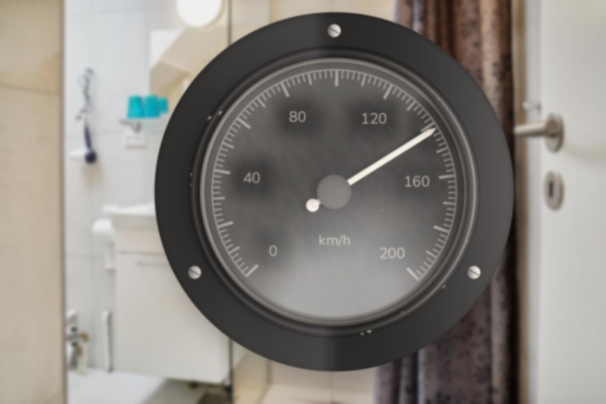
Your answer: **142** km/h
